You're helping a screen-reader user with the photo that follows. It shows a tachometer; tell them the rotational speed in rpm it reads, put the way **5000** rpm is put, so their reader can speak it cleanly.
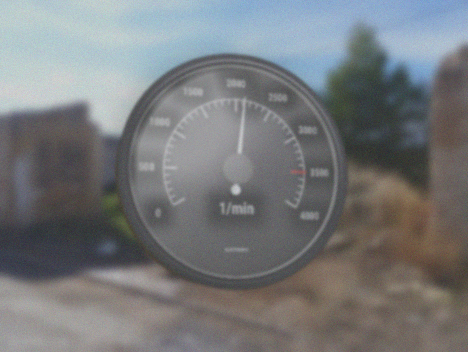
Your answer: **2100** rpm
